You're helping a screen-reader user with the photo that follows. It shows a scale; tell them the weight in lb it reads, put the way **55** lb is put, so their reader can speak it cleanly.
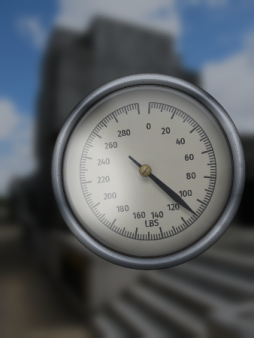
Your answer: **110** lb
